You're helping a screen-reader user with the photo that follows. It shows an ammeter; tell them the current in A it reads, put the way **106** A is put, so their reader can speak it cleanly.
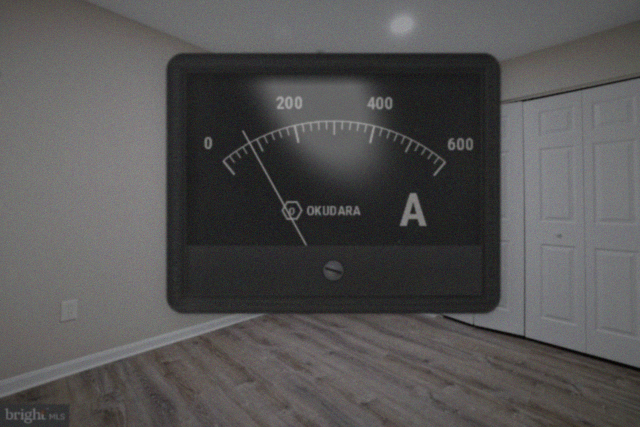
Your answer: **80** A
